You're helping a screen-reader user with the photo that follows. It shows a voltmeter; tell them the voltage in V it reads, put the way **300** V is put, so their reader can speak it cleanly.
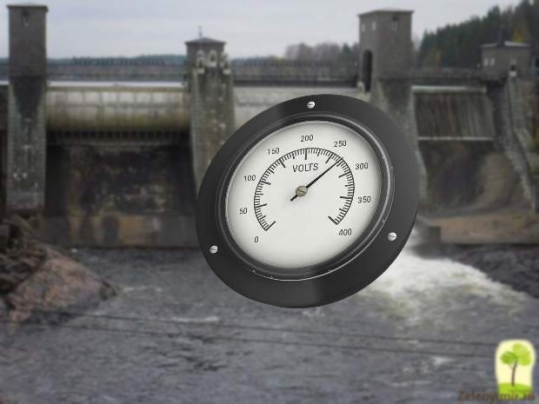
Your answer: **275** V
